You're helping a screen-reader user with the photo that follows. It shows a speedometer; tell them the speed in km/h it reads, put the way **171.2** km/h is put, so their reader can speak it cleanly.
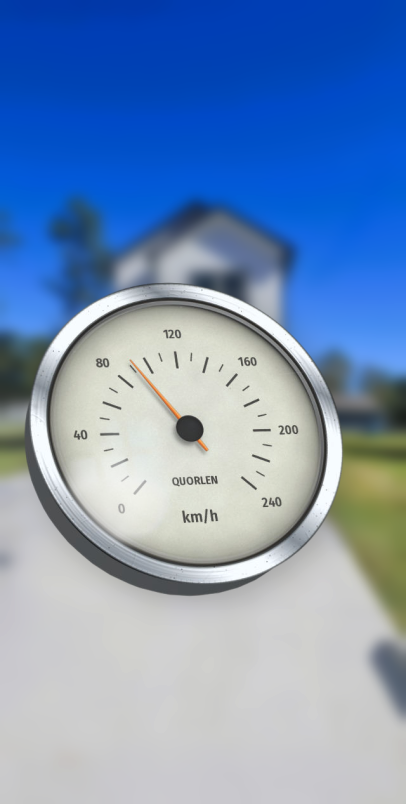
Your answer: **90** km/h
